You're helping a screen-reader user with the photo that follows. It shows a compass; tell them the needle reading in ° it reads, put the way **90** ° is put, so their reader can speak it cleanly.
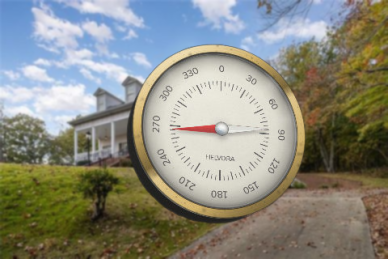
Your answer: **265** °
